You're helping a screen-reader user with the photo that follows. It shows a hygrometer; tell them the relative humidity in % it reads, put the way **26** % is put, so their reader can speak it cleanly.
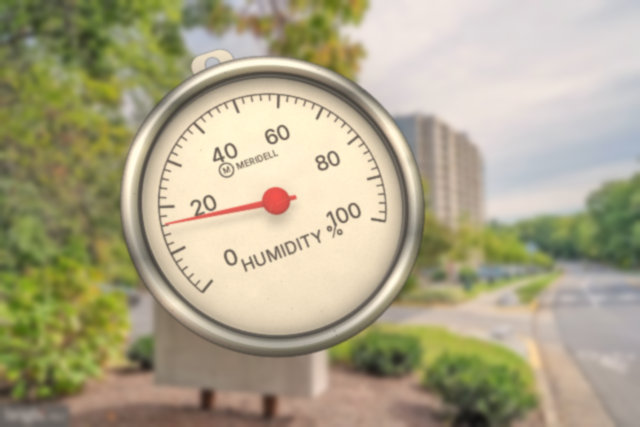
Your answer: **16** %
